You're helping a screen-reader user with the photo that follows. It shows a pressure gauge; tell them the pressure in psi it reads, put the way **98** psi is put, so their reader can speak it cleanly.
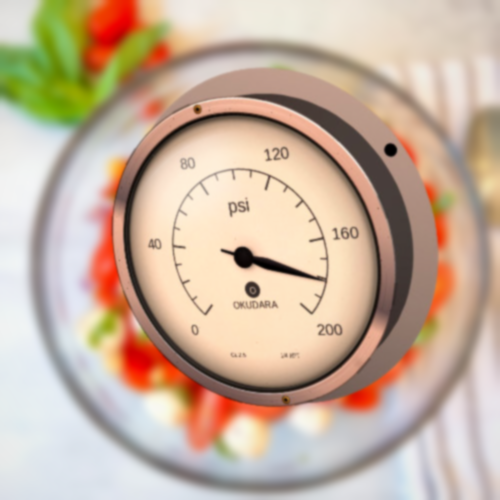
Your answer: **180** psi
